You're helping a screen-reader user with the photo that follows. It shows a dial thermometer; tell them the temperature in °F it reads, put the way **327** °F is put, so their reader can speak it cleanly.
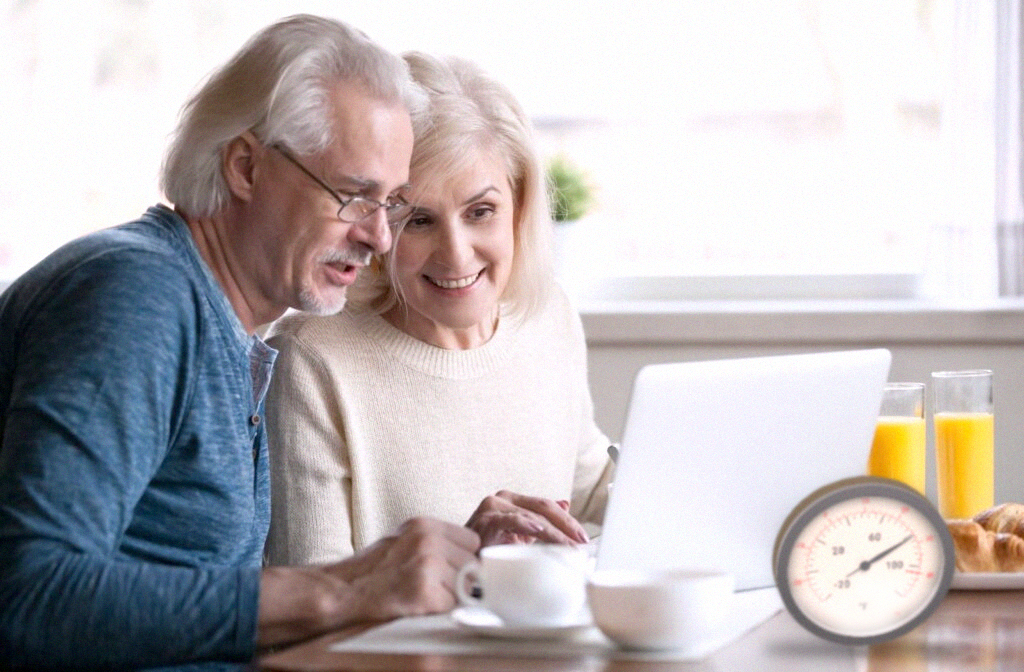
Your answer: **80** °F
